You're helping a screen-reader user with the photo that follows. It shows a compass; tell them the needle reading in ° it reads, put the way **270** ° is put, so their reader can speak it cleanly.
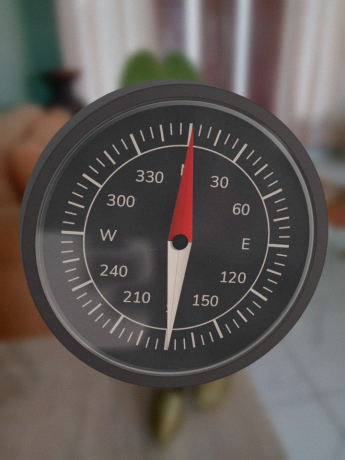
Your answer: **0** °
